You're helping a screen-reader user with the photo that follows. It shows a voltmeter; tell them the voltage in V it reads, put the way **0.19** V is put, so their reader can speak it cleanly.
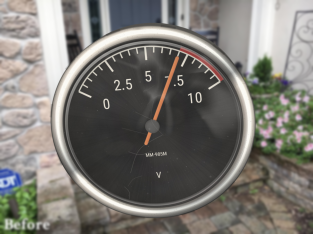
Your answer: **7** V
